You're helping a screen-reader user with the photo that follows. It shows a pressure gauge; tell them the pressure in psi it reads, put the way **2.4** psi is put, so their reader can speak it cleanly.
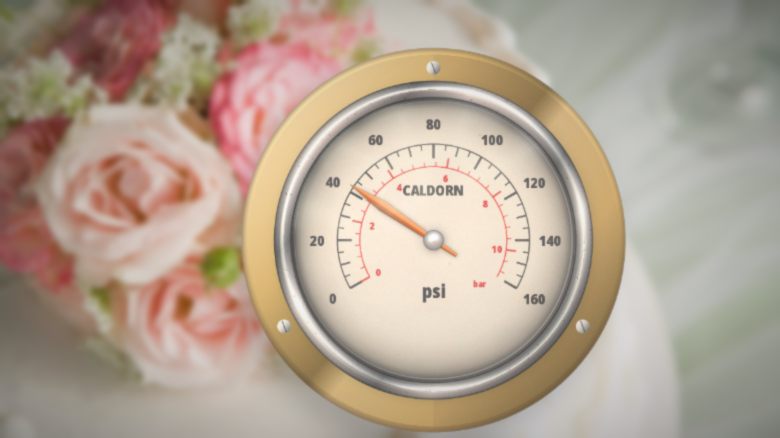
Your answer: **42.5** psi
